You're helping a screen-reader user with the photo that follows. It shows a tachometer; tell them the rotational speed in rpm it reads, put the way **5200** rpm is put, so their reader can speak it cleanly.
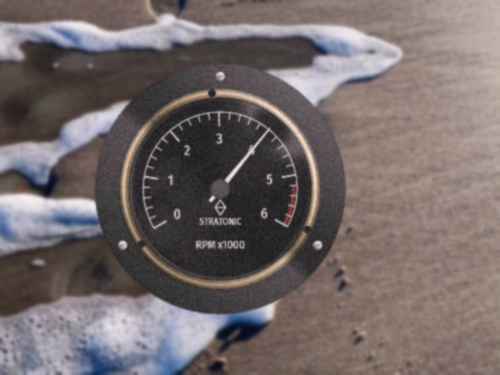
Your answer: **4000** rpm
